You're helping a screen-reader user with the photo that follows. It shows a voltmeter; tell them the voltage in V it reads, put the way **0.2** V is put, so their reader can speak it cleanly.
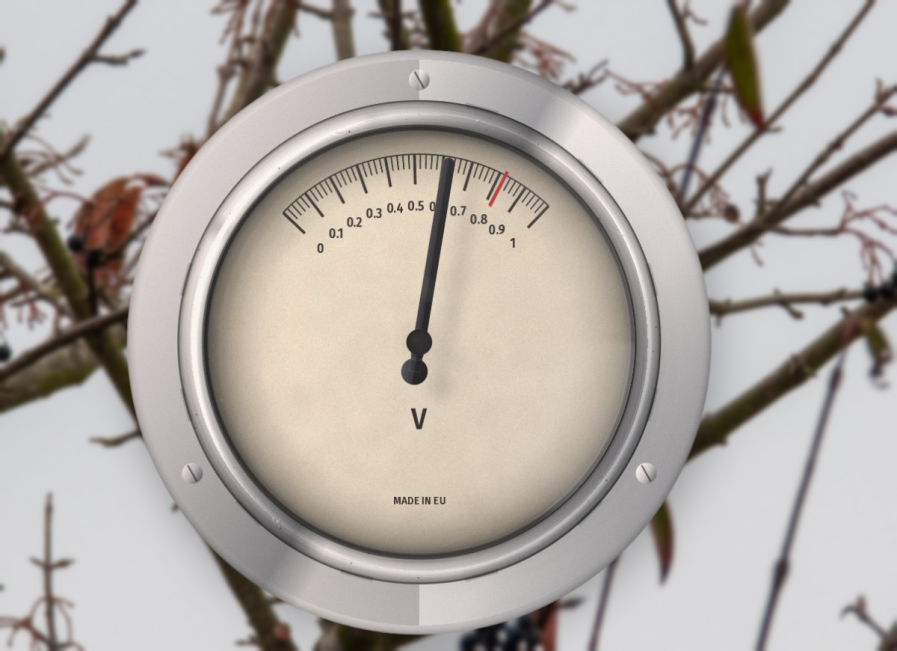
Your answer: **0.62** V
